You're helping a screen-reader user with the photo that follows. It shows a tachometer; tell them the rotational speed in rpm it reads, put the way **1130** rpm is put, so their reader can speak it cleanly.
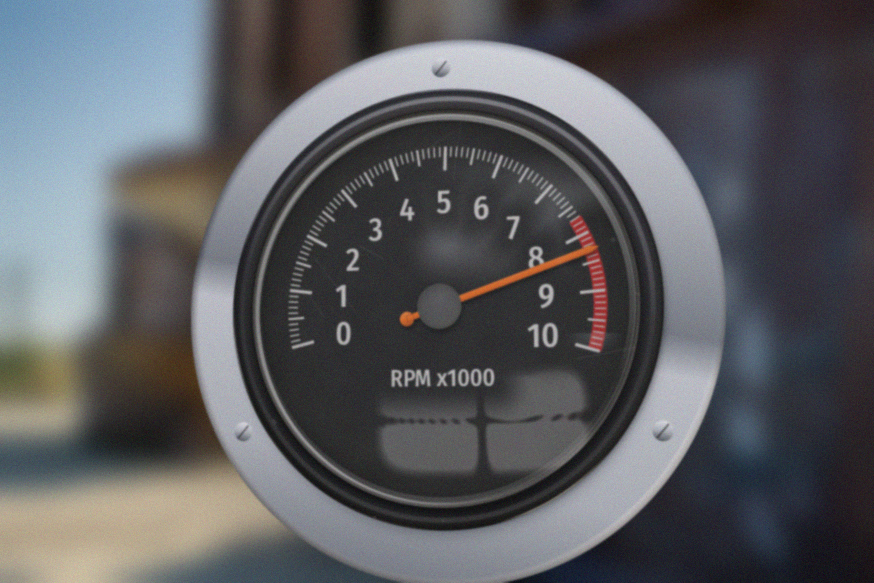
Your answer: **8300** rpm
